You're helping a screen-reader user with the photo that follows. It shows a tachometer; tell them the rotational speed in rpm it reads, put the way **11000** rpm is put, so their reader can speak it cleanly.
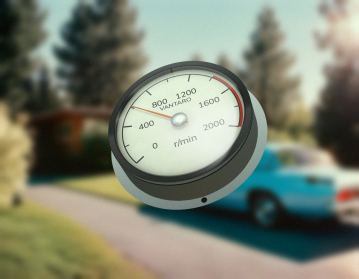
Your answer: **600** rpm
